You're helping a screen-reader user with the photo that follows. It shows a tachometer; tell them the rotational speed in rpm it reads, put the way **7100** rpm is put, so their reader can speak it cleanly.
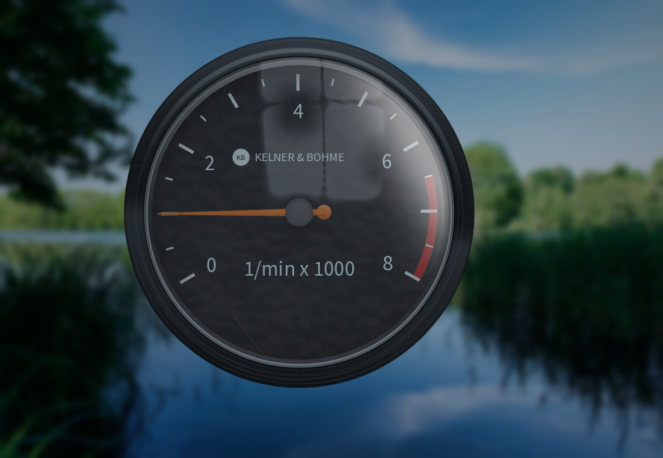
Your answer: **1000** rpm
